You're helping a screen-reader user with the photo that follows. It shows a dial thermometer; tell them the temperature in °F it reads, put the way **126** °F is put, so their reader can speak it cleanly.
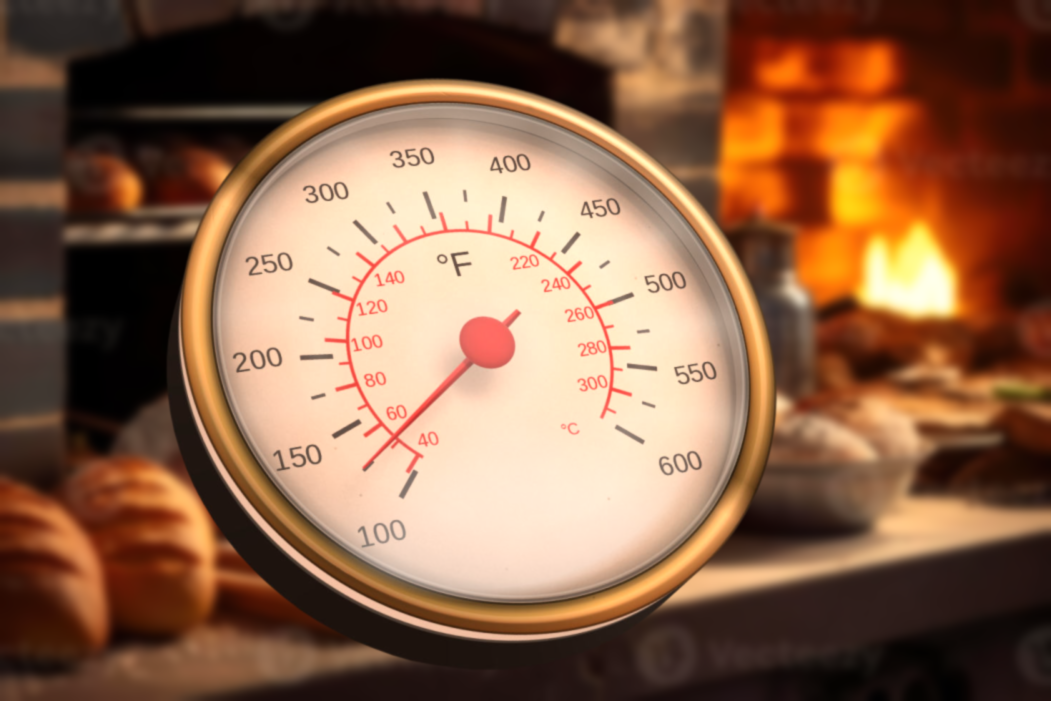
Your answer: **125** °F
